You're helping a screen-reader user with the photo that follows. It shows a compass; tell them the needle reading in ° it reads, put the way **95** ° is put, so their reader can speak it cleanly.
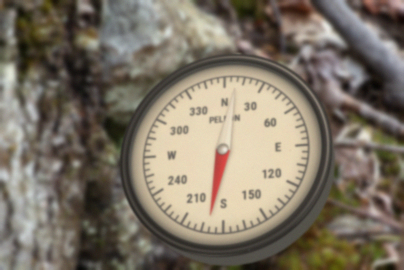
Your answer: **190** °
